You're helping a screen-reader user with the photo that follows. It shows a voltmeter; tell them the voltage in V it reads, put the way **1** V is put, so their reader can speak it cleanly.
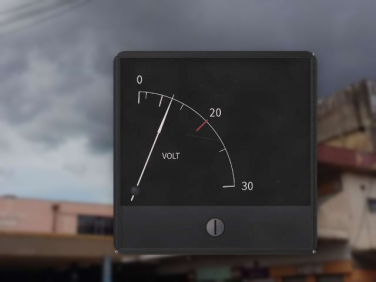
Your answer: **12.5** V
